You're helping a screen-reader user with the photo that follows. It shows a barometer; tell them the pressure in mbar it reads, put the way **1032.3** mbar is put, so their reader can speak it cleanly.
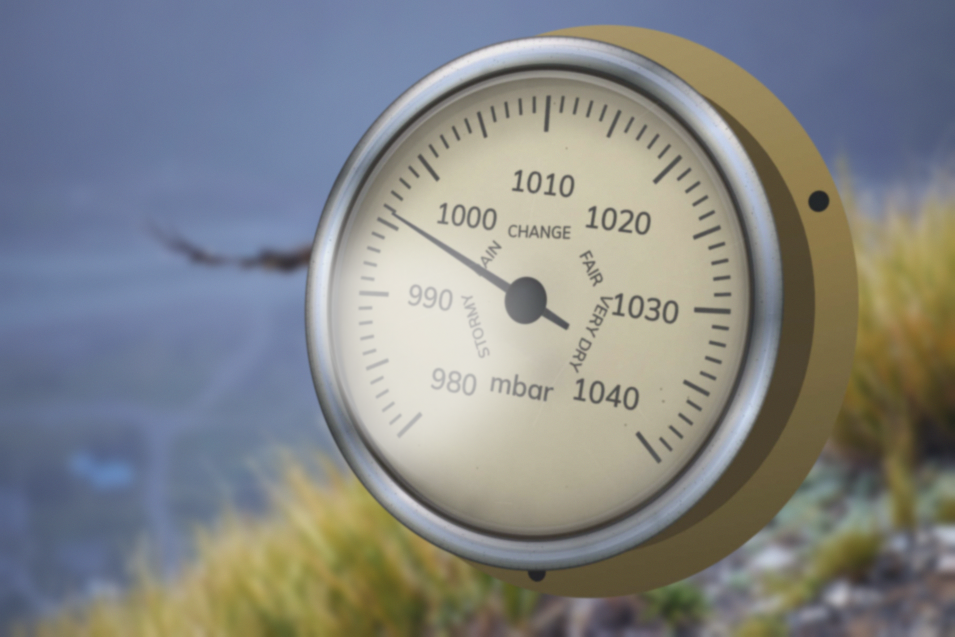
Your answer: **996** mbar
